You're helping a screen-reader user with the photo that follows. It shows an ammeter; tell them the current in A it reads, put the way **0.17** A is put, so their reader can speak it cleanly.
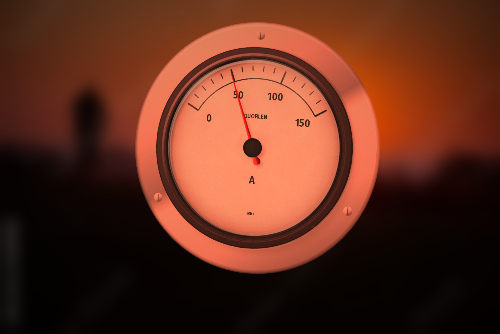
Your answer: **50** A
